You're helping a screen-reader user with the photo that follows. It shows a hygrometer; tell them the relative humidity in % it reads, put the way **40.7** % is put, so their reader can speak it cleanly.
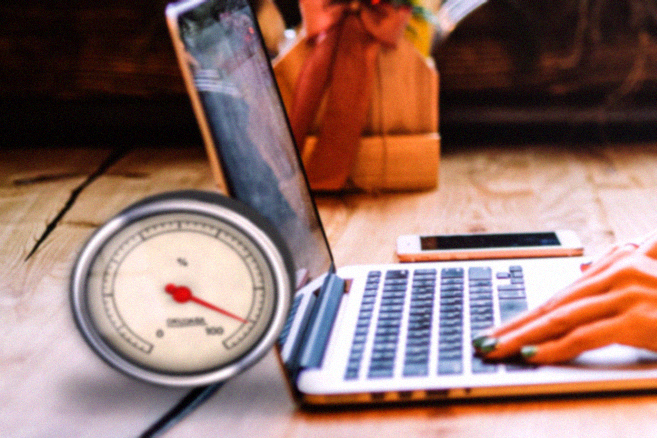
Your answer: **90** %
